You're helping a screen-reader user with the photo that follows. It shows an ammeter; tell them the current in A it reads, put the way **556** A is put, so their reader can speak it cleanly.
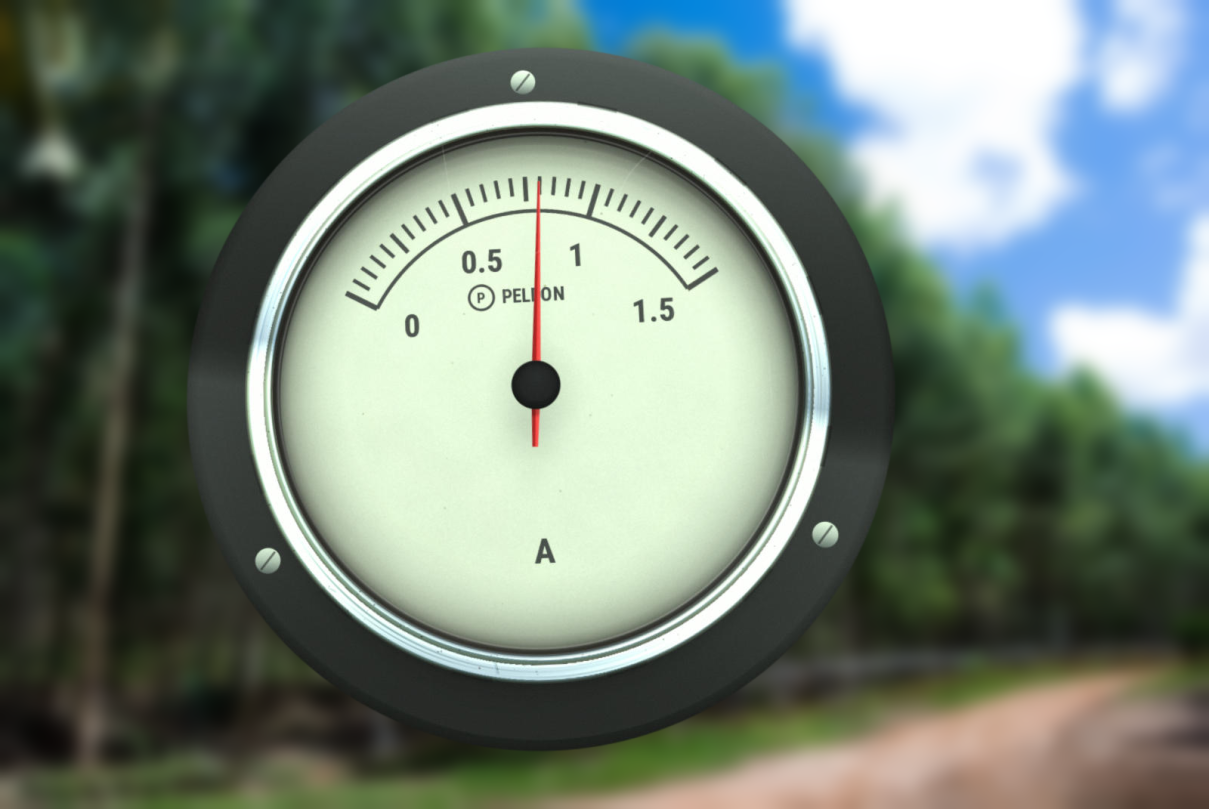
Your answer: **0.8** A
